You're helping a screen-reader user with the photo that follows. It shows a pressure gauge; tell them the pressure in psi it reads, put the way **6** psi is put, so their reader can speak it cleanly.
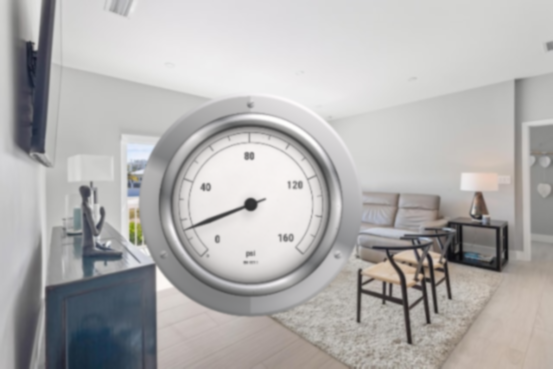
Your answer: **15** psi
